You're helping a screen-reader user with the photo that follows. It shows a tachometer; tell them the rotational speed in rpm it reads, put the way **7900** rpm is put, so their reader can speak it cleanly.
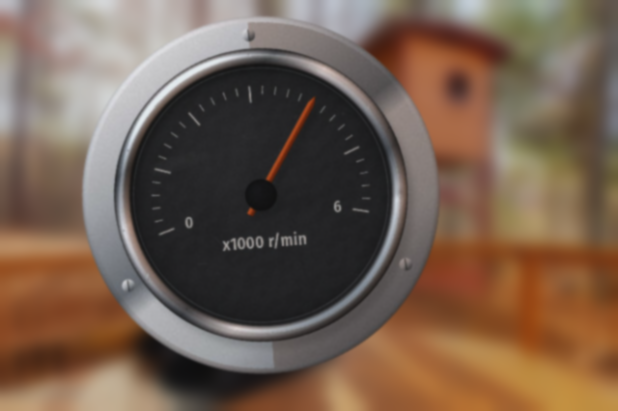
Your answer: **4000** rpm
